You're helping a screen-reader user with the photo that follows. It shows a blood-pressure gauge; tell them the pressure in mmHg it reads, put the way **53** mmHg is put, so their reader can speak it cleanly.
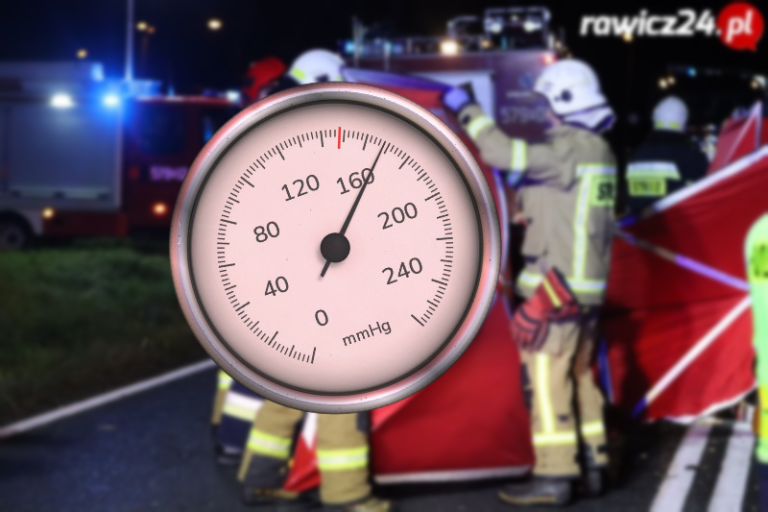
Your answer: **168** mmHg
